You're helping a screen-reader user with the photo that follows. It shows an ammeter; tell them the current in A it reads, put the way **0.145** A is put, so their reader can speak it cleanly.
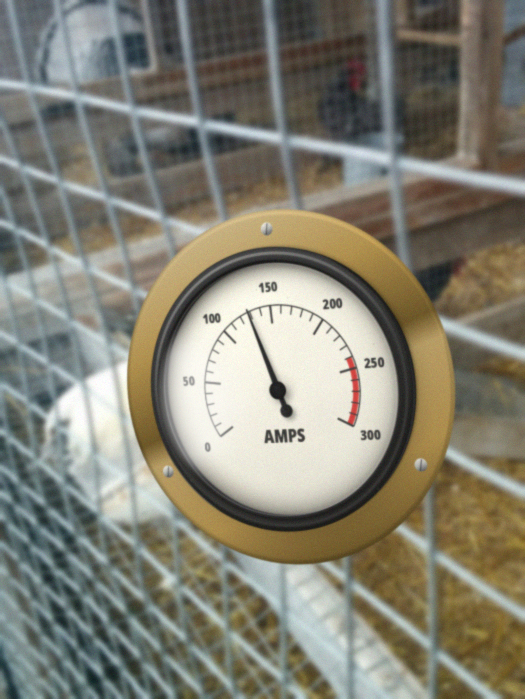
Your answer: **130** A
